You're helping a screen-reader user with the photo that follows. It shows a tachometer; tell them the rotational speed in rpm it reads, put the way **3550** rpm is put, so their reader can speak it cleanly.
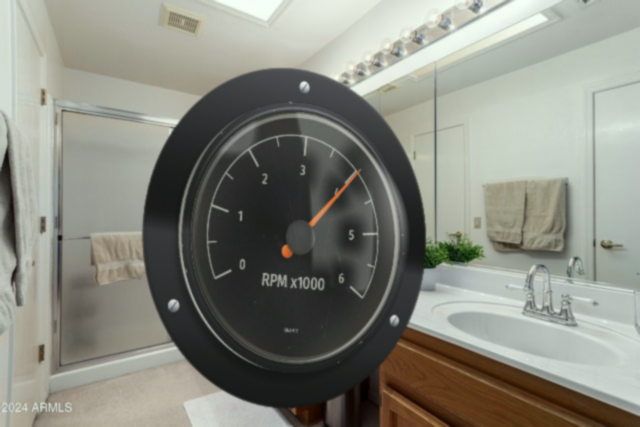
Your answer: **4000** rpm
